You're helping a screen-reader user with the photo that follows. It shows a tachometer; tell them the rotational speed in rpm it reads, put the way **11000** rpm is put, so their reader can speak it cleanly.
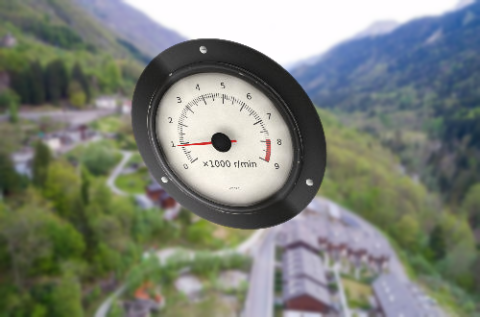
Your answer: **1000** rpm
